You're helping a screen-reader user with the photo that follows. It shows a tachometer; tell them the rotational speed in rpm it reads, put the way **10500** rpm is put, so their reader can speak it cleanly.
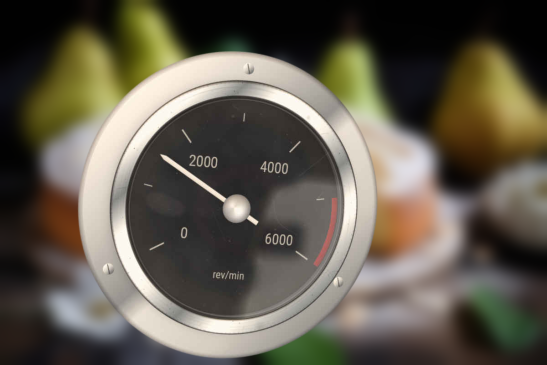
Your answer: **1500** rpm
